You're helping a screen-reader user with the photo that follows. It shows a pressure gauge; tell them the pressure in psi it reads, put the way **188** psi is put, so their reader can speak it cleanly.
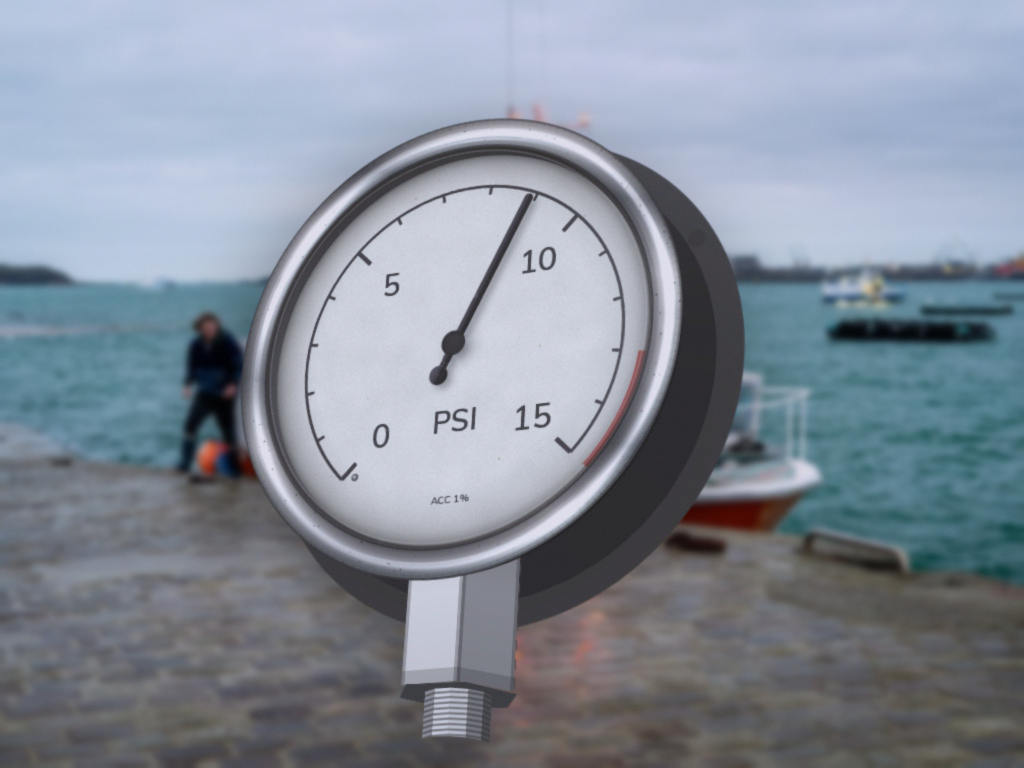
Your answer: **9** psi
